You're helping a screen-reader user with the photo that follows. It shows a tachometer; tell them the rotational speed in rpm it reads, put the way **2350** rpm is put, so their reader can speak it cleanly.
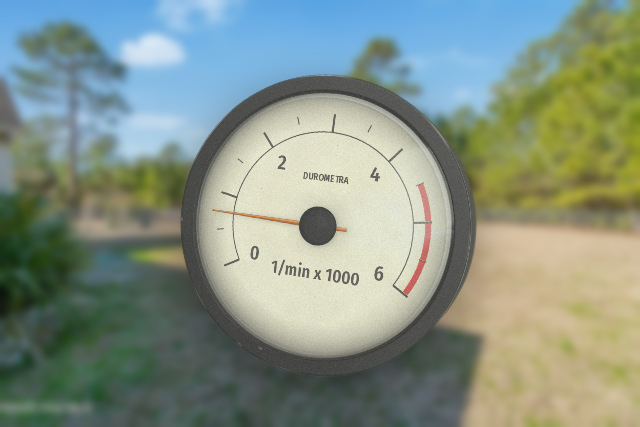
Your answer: **750** rpm
